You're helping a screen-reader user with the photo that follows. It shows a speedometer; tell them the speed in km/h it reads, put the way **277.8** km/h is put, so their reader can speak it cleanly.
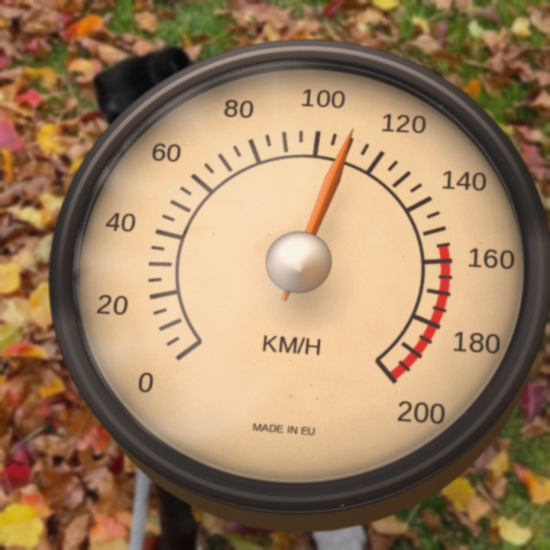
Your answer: **110** km/h
